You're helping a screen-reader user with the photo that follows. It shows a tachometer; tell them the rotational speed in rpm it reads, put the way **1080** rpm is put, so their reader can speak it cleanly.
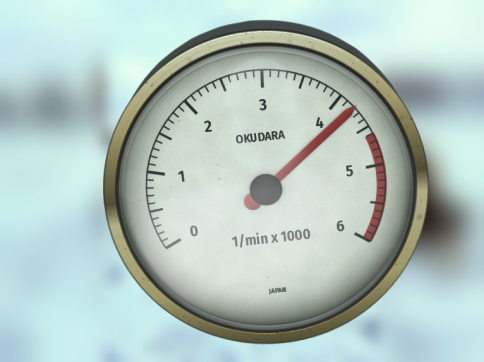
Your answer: **4200** rpm
